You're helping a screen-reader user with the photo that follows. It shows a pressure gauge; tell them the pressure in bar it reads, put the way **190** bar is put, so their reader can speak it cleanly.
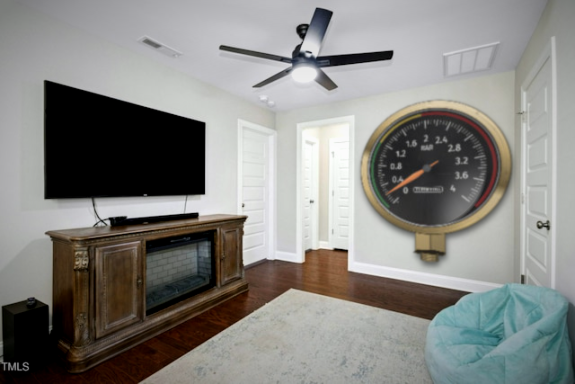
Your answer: **0.2** bar
